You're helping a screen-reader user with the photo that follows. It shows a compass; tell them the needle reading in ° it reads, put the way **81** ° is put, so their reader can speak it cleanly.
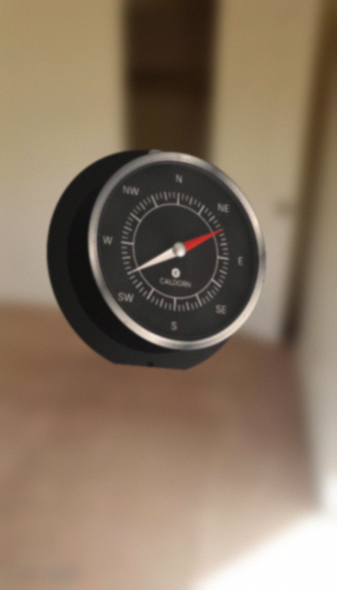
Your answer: **60** °
